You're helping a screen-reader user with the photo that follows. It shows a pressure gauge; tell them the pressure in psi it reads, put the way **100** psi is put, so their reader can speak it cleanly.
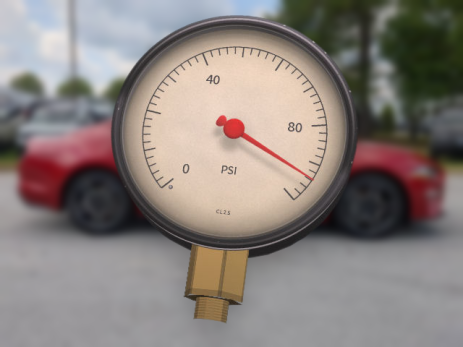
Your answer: **94** psi
